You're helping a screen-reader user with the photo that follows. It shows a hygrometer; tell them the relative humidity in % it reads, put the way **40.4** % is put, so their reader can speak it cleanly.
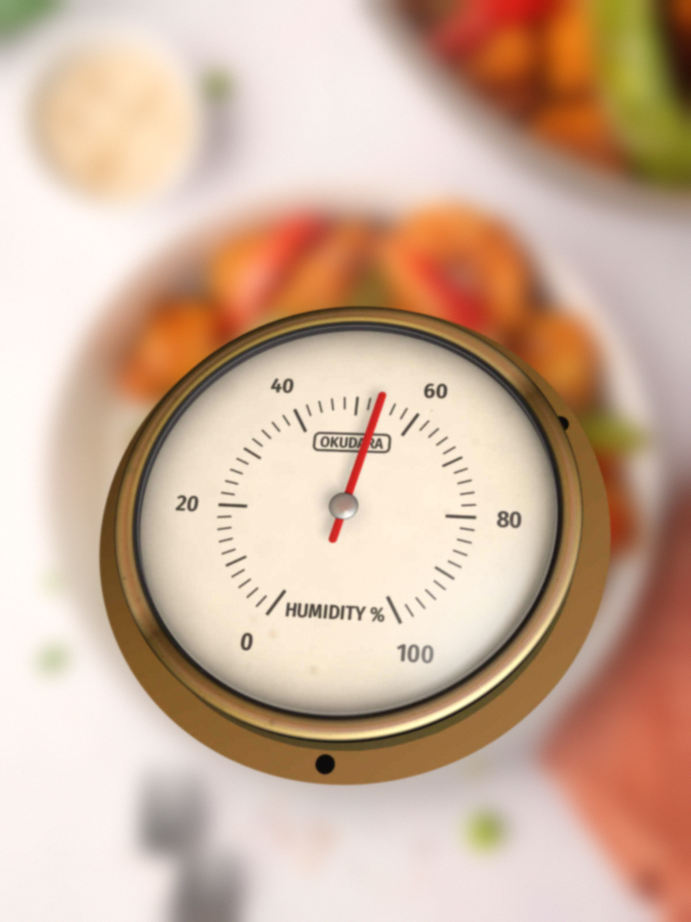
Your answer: **54** %
